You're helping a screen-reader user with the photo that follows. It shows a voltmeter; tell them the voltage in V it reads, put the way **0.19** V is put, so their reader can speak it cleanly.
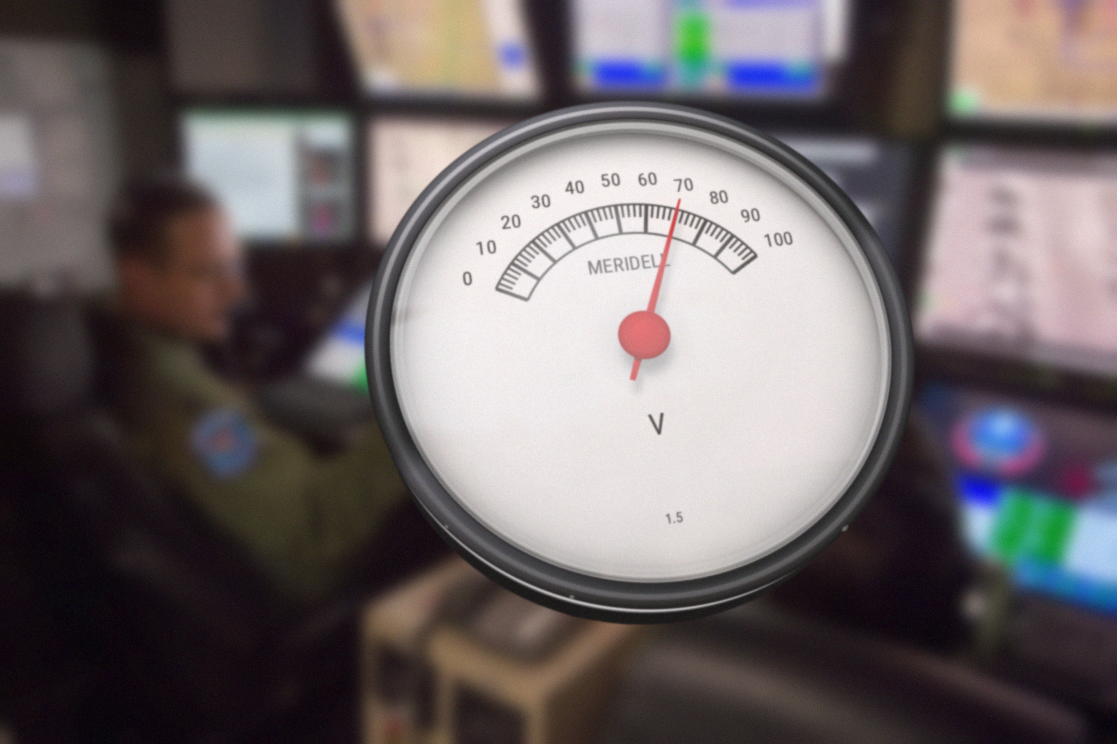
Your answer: **70** V
